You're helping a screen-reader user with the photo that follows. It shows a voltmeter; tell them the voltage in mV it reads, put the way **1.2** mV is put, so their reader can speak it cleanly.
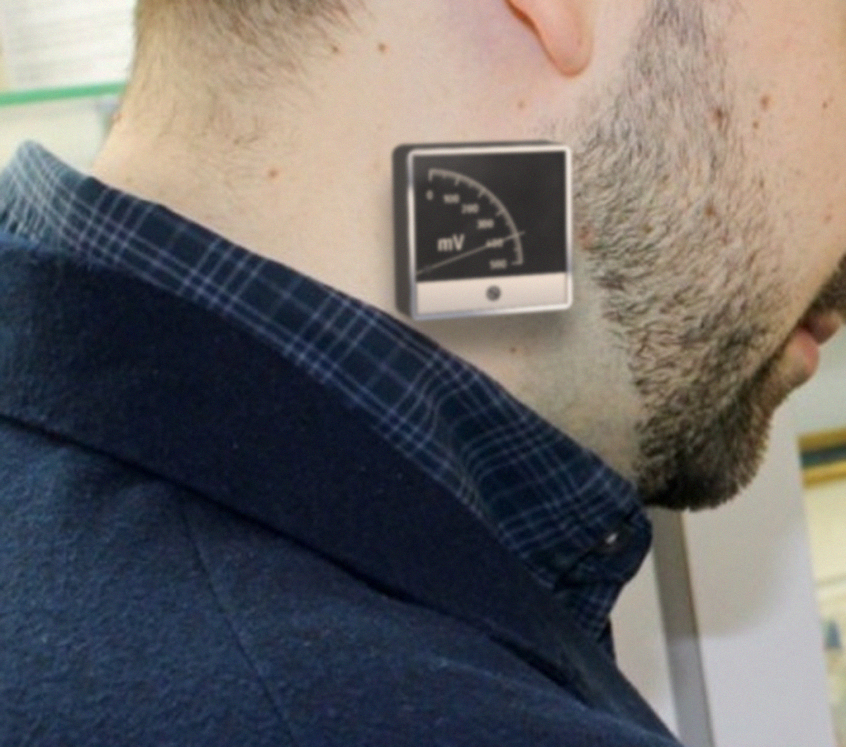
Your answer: **400** mV
